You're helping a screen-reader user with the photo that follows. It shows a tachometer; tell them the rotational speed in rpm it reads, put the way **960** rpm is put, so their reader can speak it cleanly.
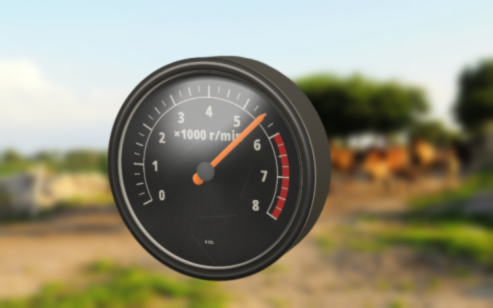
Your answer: **5500** rpm
